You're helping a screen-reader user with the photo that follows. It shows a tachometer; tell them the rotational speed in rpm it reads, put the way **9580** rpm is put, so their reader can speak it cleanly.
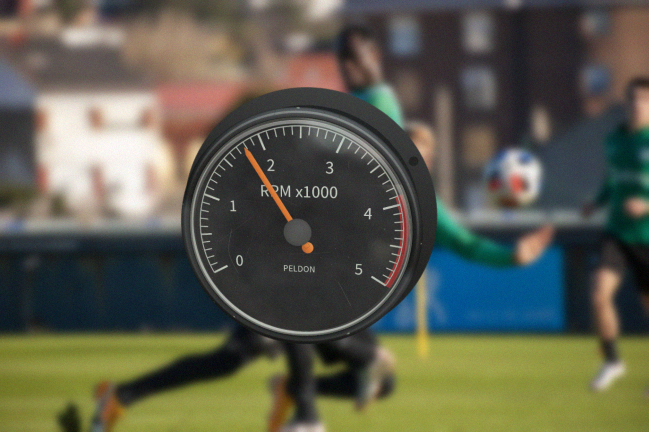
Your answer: **1800** rpm
